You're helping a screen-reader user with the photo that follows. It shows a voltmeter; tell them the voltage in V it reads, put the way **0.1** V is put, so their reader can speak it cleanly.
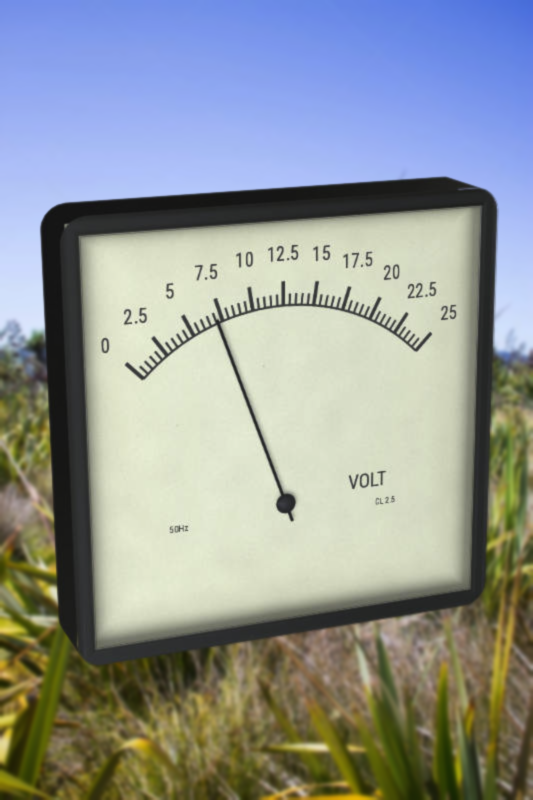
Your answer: **7** V
